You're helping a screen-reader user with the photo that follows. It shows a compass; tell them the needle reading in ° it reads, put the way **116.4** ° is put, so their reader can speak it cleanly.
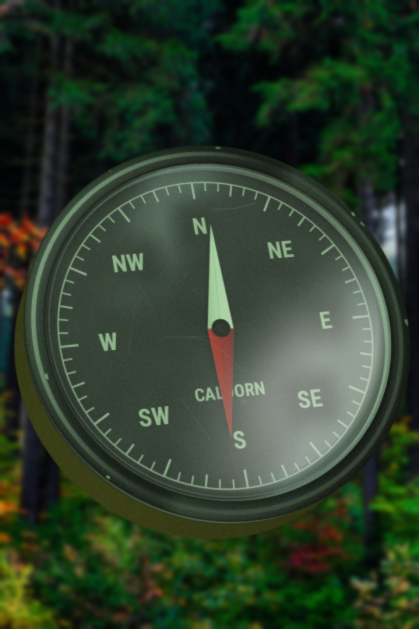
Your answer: **185** °
